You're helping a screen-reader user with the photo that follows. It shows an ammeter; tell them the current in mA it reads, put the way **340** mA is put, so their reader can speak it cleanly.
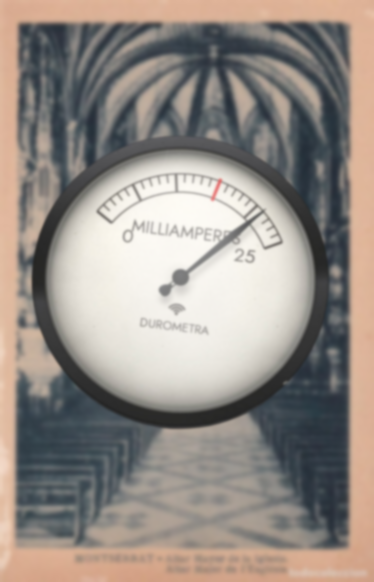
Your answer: **21** mA
